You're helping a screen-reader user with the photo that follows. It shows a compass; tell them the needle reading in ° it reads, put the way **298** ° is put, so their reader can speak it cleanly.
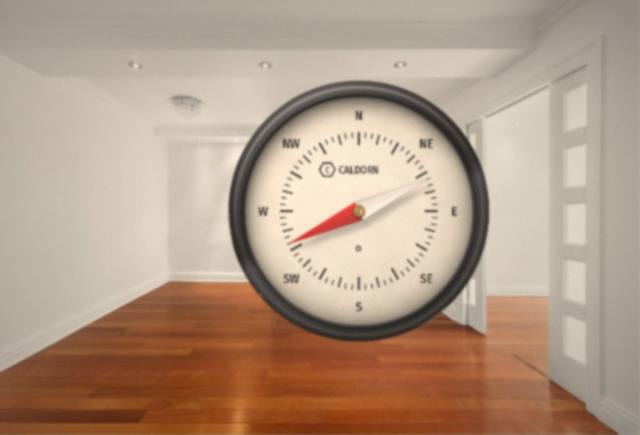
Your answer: **245** °
